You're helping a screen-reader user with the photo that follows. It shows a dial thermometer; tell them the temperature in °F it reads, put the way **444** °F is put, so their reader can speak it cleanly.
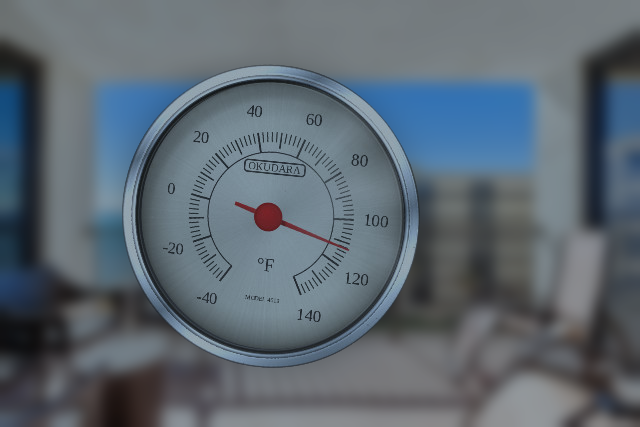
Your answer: **112** °F
